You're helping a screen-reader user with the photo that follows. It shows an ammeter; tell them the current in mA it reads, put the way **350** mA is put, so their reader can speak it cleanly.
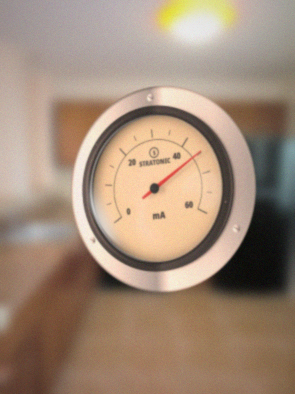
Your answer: **45** mA
